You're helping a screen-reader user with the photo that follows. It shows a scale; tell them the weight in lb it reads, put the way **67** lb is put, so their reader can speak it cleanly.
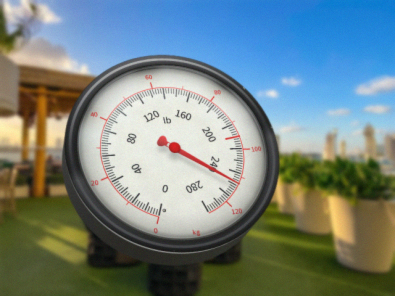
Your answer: **250** lb
